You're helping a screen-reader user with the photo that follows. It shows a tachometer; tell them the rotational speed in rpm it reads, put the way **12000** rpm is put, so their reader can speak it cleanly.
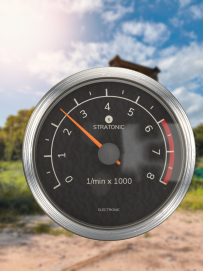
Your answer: **2500** rpm
